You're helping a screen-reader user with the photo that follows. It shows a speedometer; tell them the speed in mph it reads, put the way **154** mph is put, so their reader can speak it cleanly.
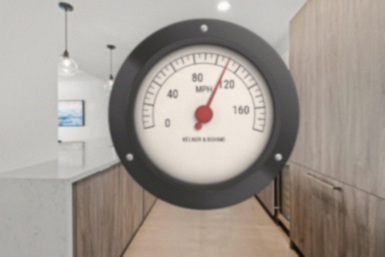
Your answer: **110** mph
